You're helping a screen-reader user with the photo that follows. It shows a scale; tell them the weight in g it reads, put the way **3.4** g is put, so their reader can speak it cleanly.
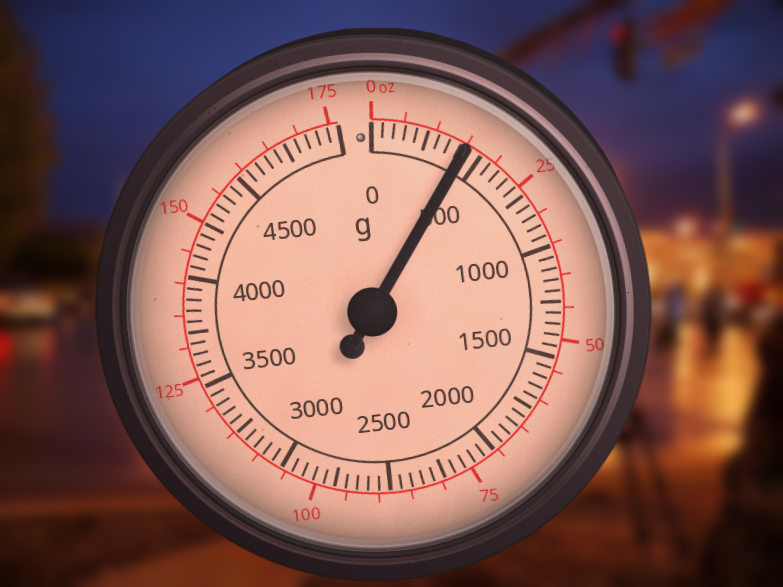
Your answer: **425** g
